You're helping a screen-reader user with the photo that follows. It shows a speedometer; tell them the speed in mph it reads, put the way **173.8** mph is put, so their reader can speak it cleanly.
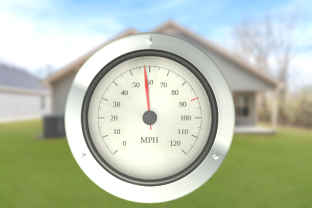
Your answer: **57.5** mph
